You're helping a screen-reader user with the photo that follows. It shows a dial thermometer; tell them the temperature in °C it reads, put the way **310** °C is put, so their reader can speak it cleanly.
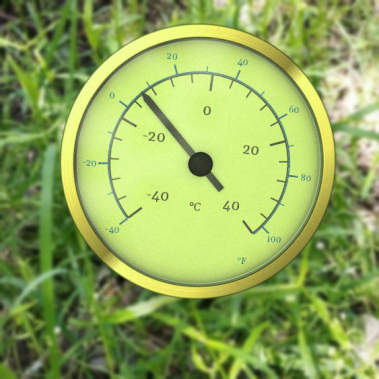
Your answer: **-14** °C
